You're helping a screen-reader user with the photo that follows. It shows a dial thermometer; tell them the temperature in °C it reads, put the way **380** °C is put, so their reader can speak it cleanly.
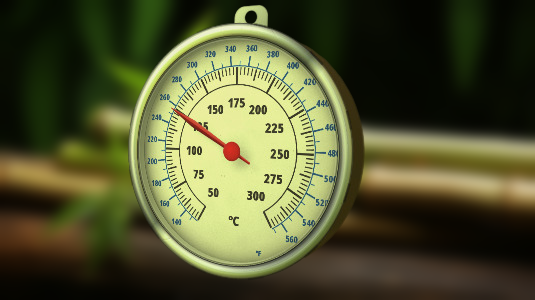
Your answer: **125** °C
